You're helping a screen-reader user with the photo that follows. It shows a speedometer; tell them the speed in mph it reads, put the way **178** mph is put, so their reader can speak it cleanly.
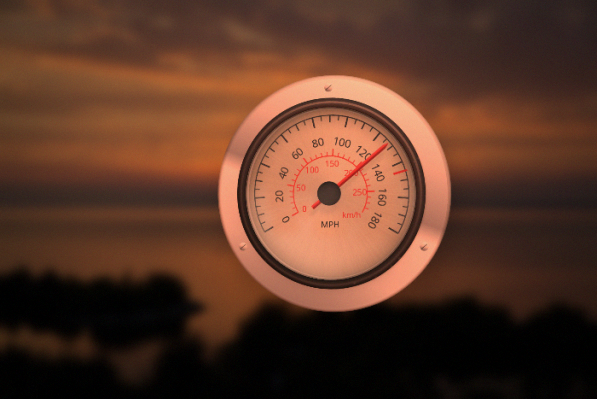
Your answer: **127.5** mph
